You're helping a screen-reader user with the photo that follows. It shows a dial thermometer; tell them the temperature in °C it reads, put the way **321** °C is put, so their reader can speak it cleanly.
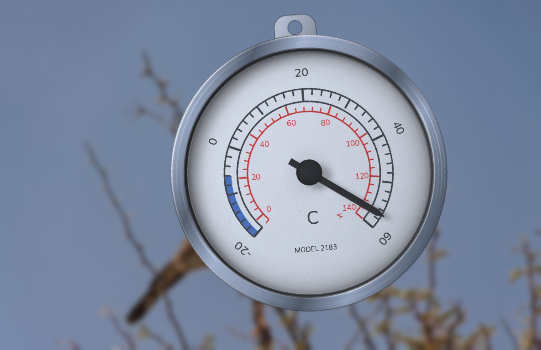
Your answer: **57** °C
